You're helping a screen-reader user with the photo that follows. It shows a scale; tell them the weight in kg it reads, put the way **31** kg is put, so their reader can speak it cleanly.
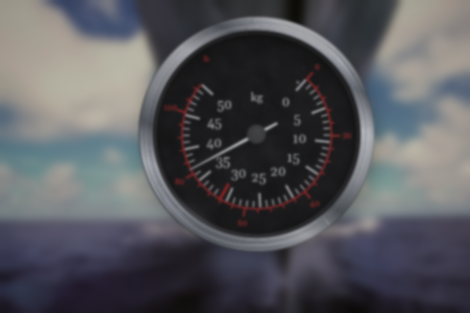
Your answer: **37** kg
